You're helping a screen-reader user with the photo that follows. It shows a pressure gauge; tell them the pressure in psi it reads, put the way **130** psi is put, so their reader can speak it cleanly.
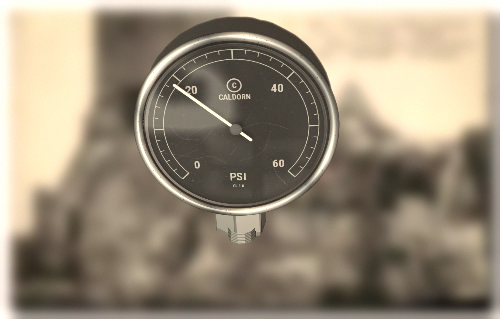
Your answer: **19** psi
